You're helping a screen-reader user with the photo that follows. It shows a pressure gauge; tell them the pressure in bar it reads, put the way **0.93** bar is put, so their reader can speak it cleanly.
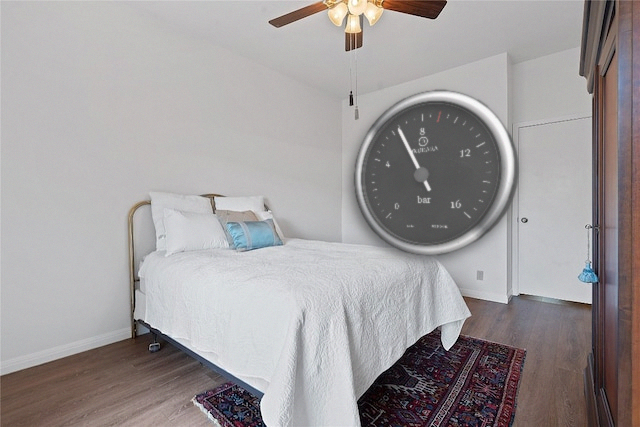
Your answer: **6.5** bar
